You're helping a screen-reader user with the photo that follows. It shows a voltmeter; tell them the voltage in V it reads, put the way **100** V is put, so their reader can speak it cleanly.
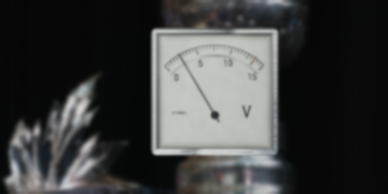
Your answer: **2.5** V
